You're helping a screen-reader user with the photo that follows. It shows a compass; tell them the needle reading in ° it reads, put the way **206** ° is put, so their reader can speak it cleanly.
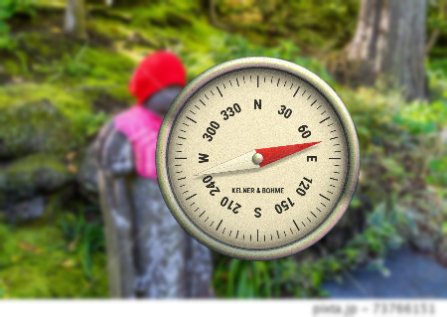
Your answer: **75** °
